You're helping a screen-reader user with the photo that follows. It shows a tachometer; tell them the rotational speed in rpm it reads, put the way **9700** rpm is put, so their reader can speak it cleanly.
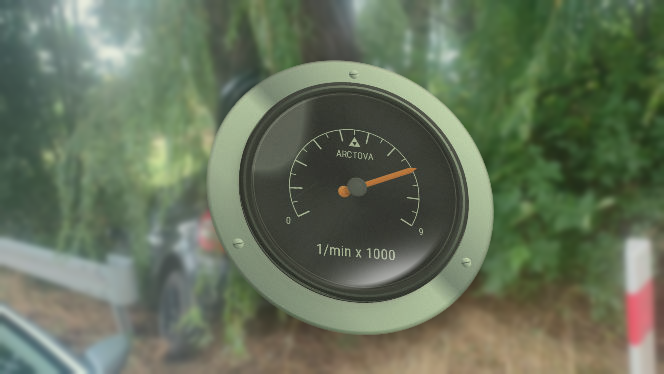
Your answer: **7000** rpm
